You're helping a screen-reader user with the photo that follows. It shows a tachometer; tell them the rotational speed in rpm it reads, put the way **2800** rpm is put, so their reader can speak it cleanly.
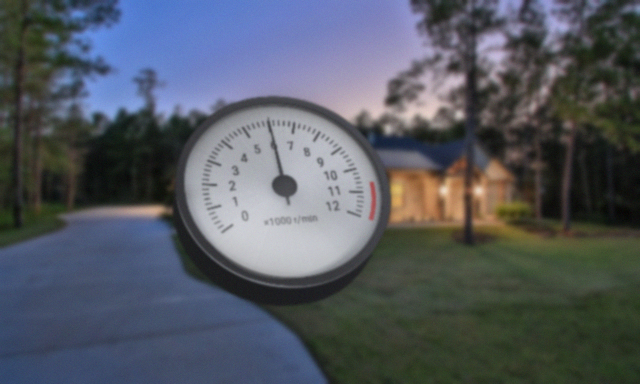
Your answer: **6000** rpm
